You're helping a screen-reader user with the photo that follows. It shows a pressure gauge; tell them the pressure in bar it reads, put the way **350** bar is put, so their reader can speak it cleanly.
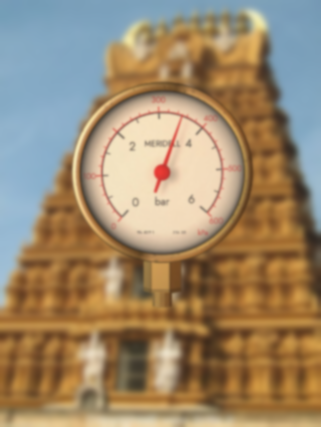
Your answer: **3.5** bar
